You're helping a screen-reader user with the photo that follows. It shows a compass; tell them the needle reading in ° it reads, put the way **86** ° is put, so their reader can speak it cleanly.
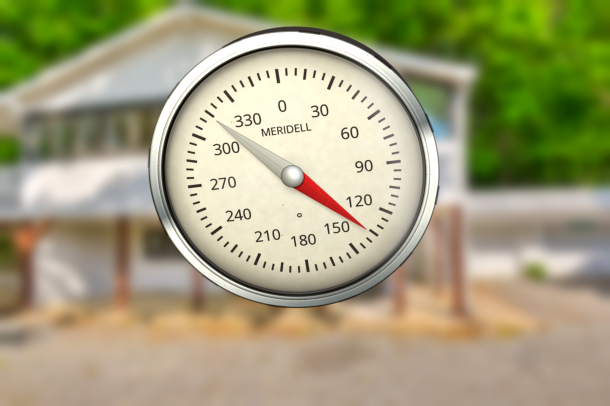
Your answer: **135** °
